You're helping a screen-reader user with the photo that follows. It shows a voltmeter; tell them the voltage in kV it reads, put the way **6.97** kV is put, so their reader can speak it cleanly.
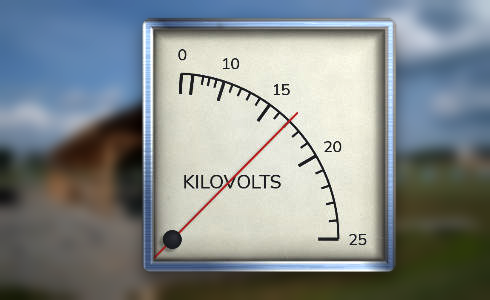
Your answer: **17** kV
